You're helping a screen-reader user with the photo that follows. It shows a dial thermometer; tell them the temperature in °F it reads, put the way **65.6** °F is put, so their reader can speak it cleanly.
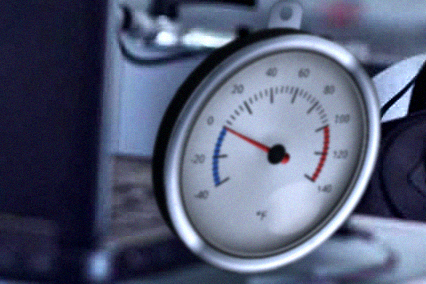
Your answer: **0** °F
